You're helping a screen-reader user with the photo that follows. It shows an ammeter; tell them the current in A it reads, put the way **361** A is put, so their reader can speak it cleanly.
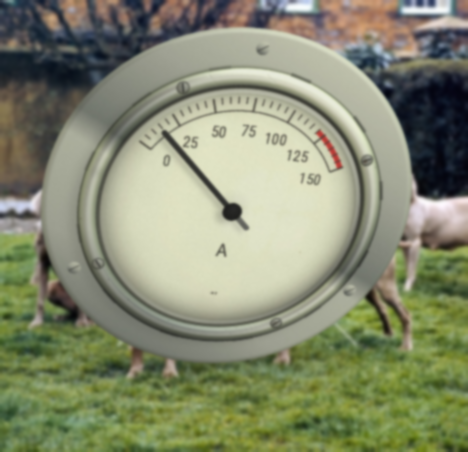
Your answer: **15** A
